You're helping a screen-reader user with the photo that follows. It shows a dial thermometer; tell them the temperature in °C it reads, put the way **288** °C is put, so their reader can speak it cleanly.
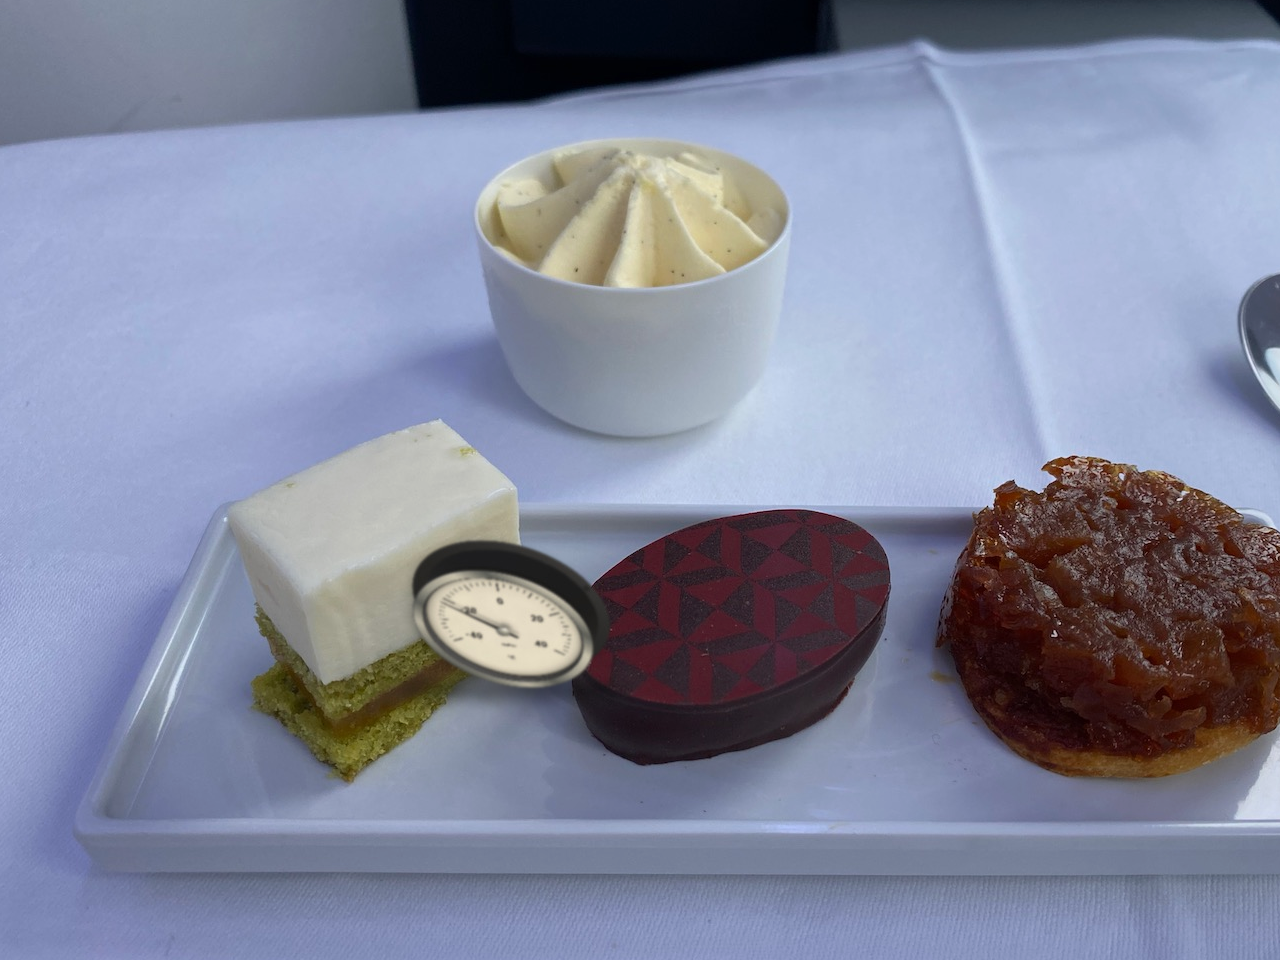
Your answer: **-20** °C
